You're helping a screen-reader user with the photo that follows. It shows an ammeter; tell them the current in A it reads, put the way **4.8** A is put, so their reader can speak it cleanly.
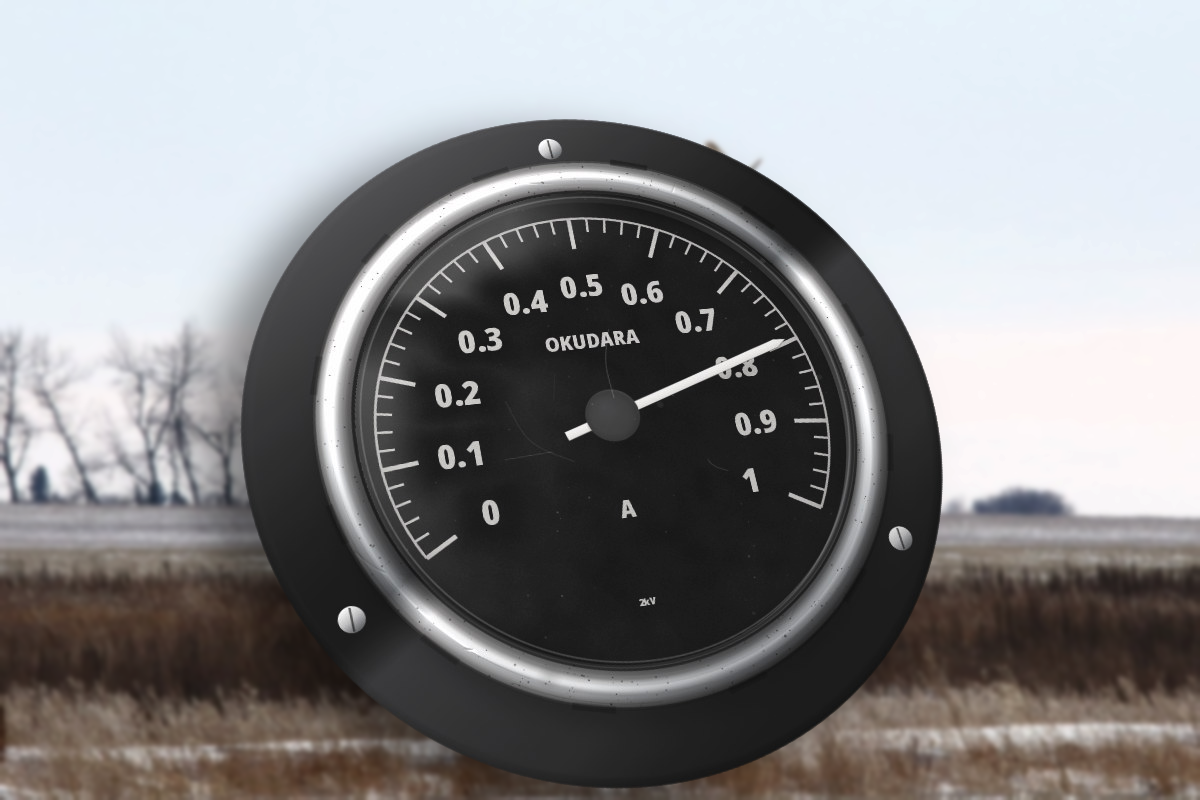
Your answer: **0.8** A
